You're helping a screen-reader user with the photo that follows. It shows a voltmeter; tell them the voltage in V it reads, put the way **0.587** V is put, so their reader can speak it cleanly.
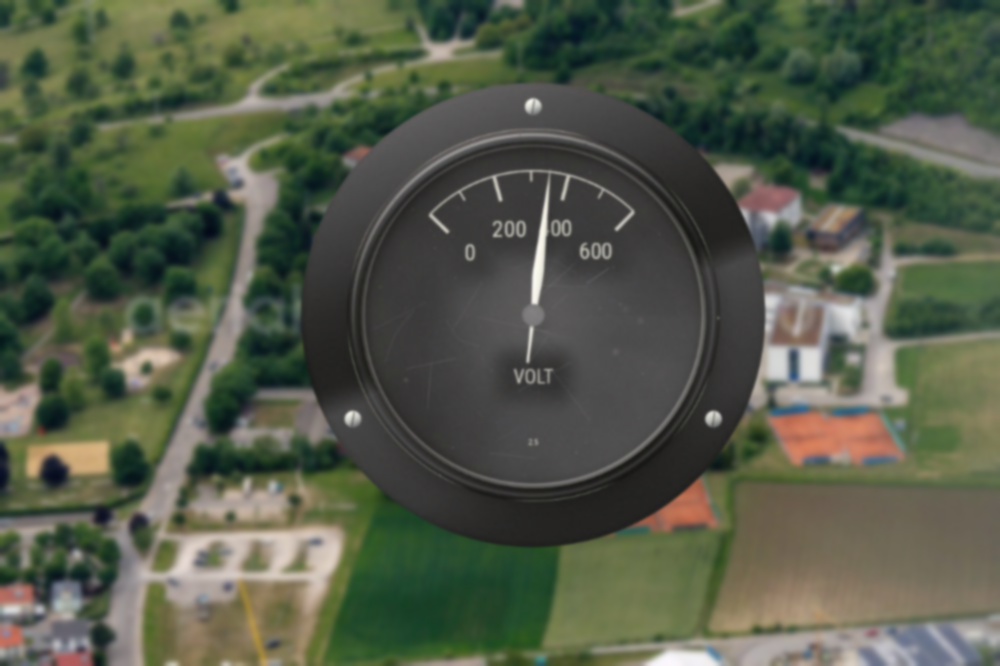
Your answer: **350** V
